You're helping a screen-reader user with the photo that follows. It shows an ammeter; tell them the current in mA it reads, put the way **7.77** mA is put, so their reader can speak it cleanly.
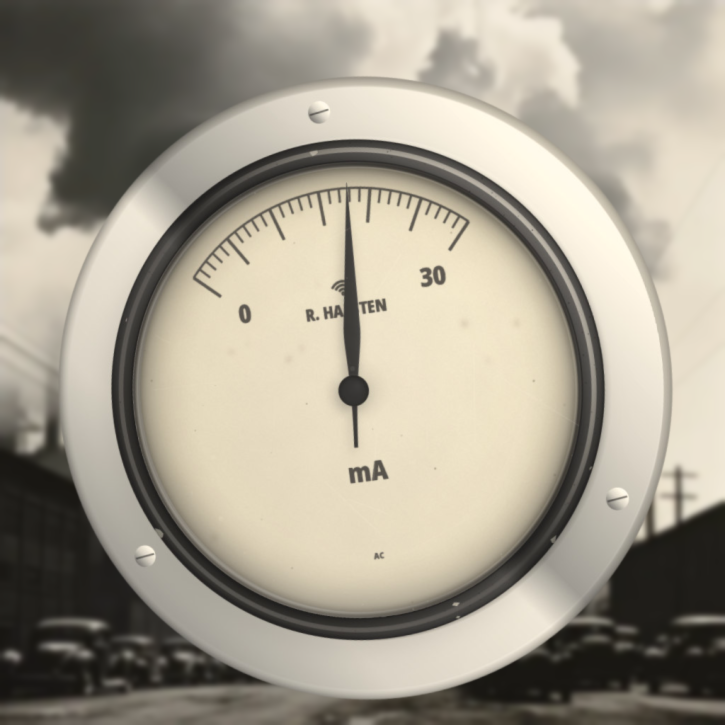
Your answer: **18** mA
